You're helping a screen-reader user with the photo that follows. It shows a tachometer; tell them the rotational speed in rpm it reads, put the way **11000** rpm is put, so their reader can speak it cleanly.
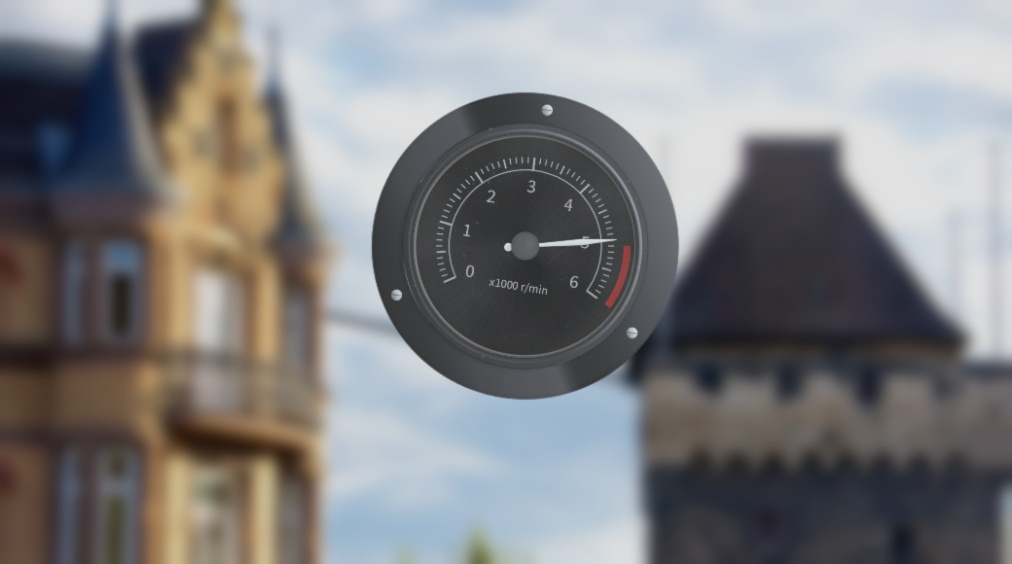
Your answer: **5000** rpm
